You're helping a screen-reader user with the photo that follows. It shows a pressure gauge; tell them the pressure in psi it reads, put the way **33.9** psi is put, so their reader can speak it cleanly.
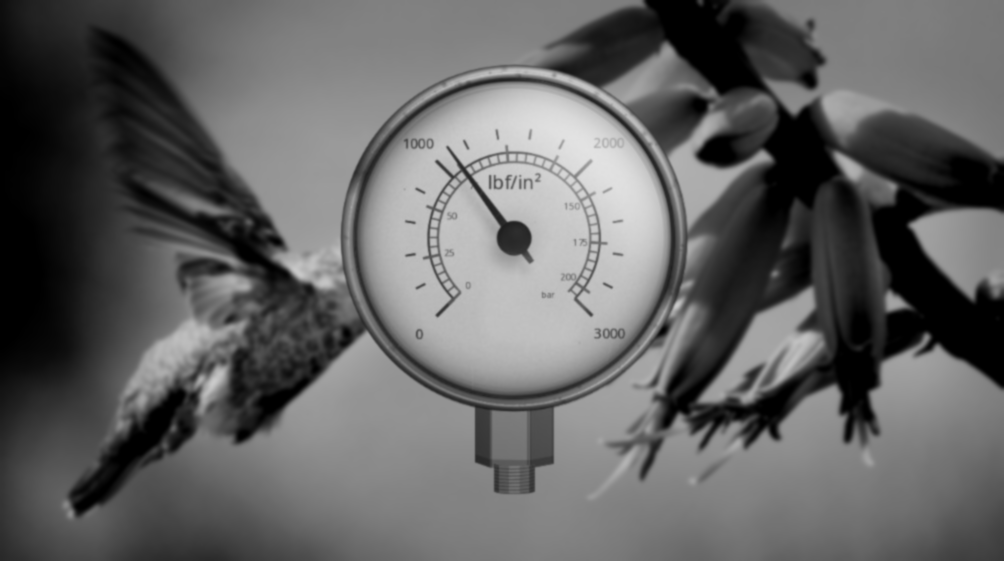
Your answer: **1100** psi
